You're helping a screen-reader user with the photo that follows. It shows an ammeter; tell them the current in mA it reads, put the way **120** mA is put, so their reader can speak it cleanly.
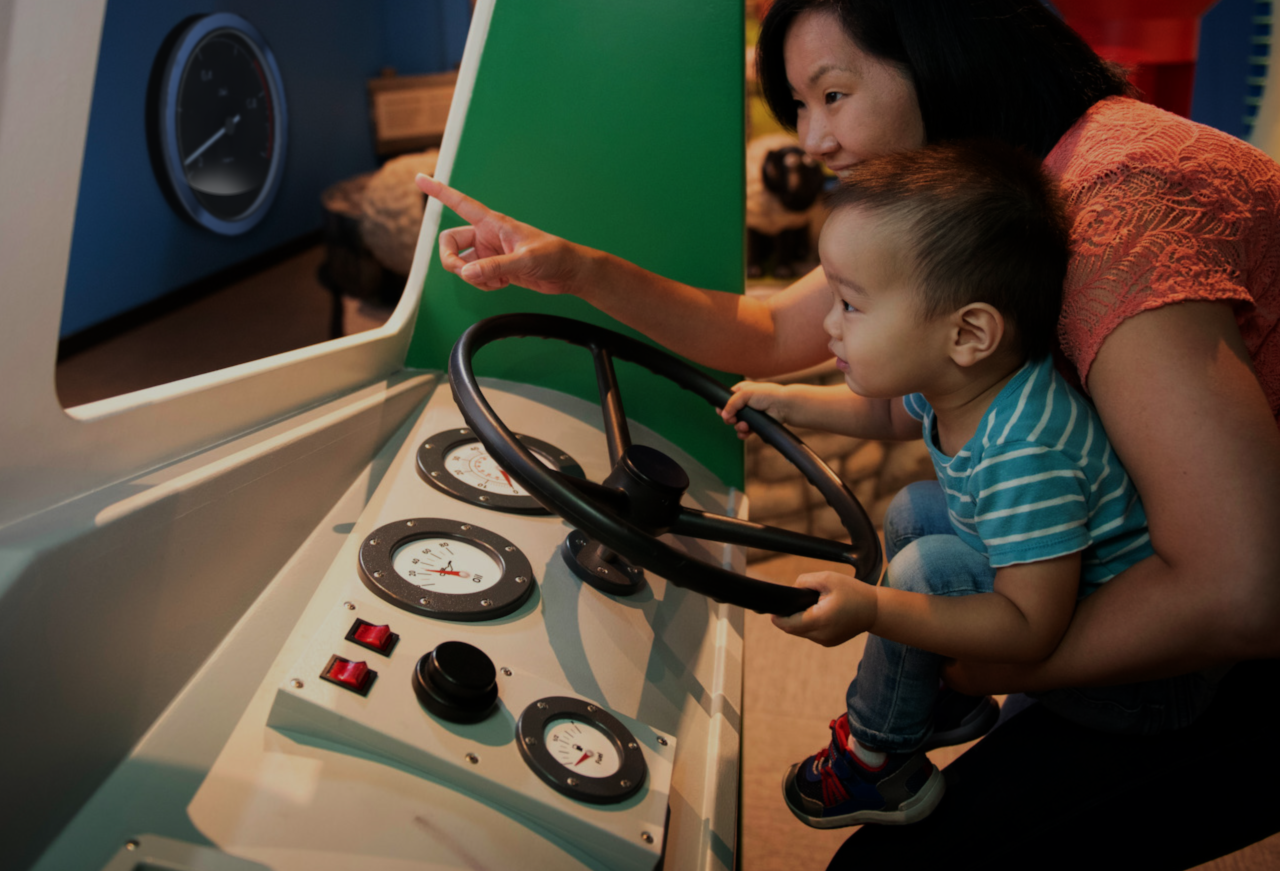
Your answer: **0.05** mA
